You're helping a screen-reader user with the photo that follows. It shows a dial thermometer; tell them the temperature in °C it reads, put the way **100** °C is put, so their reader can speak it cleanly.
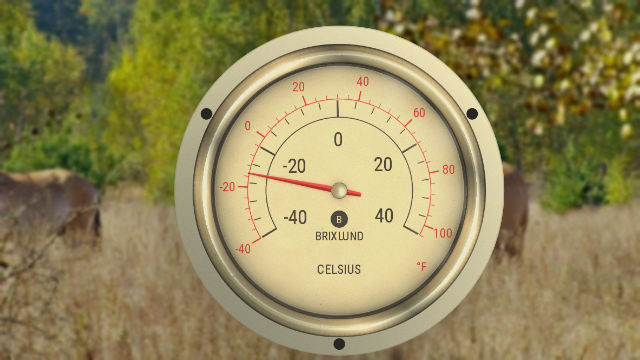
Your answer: **-26** °C
